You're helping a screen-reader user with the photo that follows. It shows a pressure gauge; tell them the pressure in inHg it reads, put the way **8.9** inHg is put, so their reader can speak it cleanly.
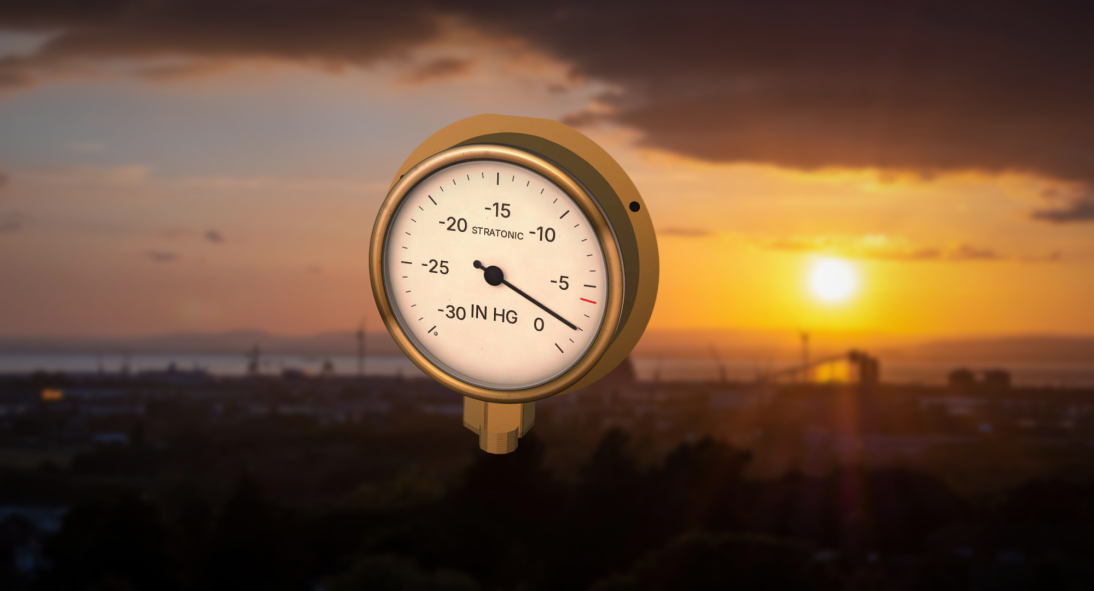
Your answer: **-2** inHg
